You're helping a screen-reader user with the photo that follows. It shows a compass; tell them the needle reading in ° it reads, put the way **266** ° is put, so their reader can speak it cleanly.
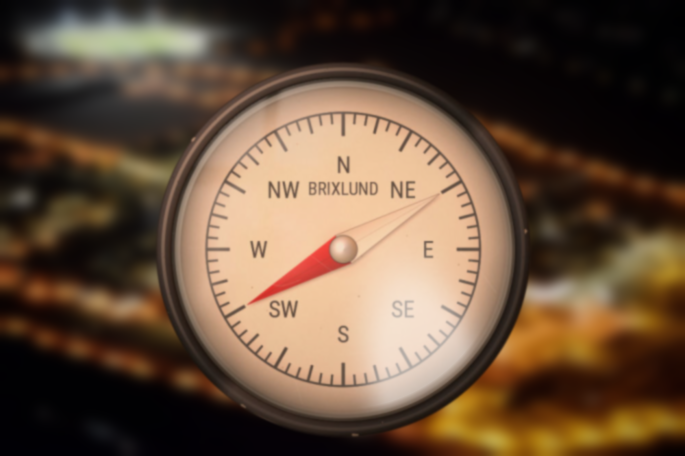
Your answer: **240** °
